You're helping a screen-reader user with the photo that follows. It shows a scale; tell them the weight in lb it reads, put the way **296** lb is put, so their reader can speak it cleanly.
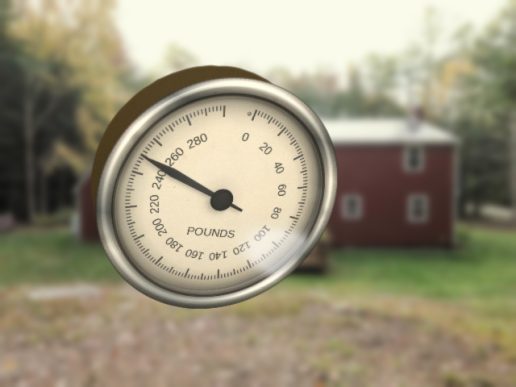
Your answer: **250** lb
